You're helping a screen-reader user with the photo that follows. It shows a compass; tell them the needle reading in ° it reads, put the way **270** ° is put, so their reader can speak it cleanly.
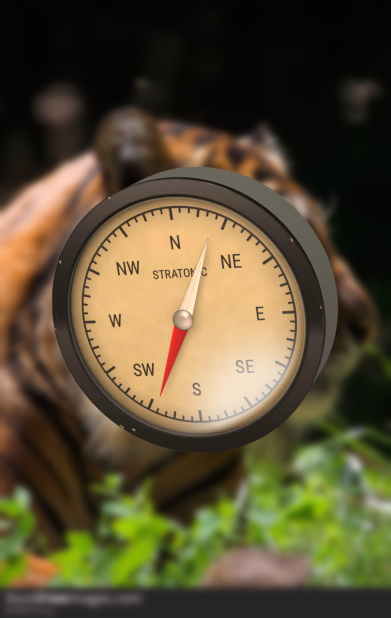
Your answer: **205** °
